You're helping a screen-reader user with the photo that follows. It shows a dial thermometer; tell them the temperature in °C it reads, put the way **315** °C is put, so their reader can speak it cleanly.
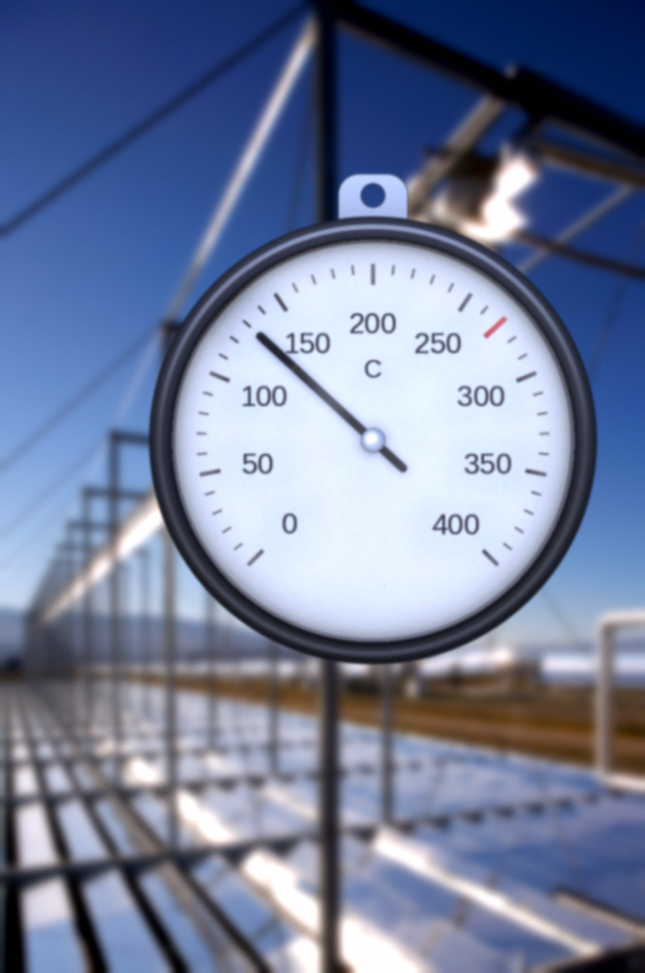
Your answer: **130** °C
